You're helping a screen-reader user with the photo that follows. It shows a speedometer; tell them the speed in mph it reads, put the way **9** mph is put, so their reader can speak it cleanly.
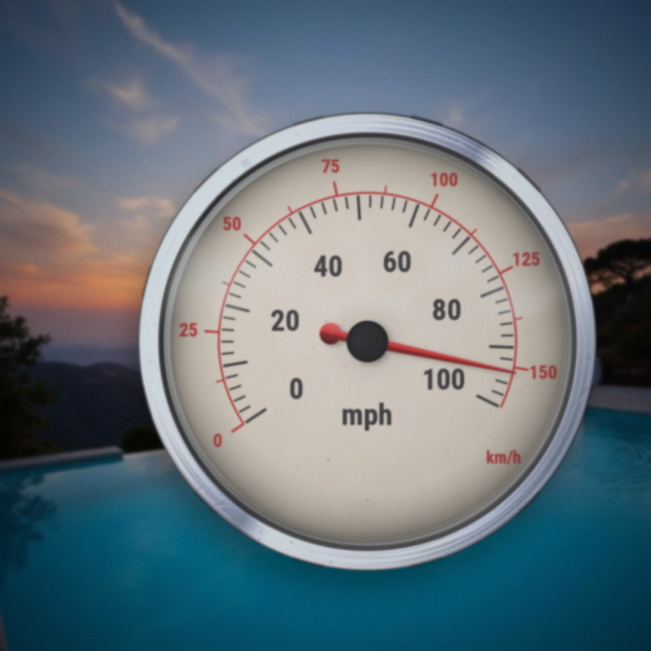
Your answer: **94** mph
